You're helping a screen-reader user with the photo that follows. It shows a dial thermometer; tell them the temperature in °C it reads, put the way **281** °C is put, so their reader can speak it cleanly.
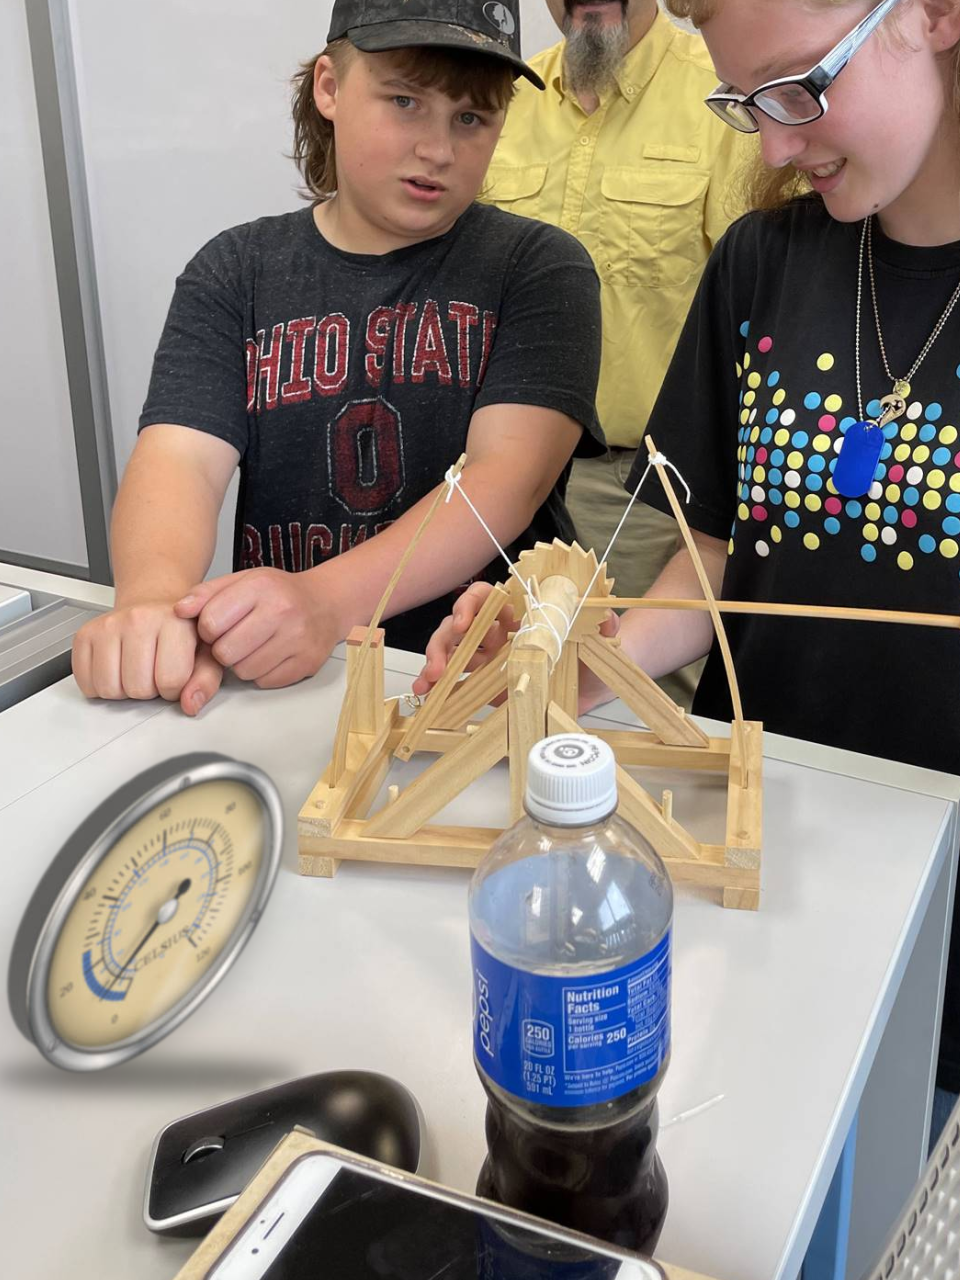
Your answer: **10** °C
